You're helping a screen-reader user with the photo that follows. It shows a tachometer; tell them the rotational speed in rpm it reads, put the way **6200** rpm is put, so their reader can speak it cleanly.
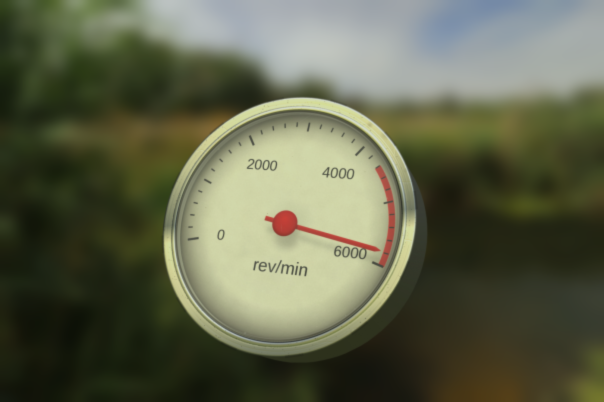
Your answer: **5800** rpm
